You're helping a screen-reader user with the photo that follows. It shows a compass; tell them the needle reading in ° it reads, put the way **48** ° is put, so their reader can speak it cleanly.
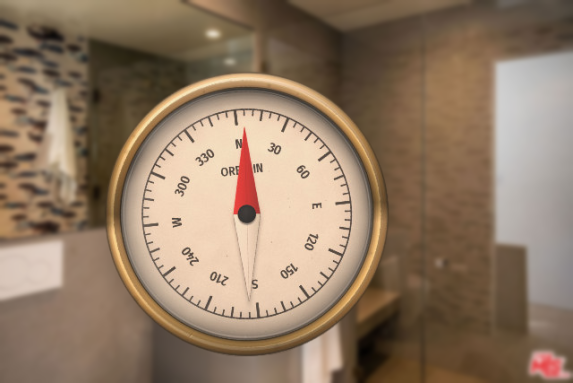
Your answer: **5** °
